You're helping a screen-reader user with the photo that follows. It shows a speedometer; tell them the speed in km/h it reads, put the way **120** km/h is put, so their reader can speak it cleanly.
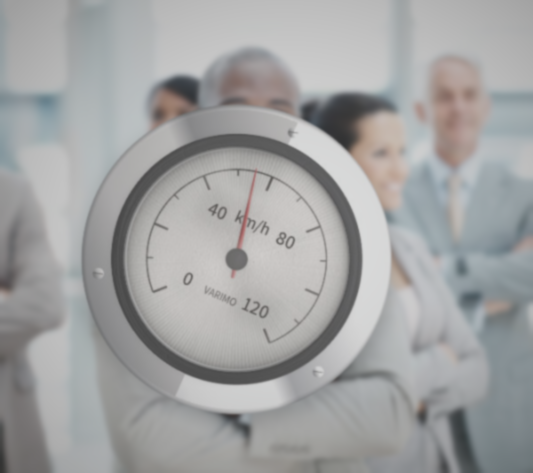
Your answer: **55** km/h
